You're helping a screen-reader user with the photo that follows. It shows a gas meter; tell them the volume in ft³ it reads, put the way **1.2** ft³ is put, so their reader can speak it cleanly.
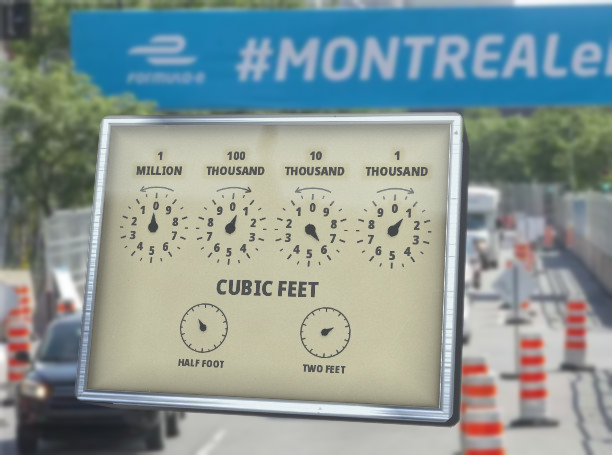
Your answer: **6100** ft³
